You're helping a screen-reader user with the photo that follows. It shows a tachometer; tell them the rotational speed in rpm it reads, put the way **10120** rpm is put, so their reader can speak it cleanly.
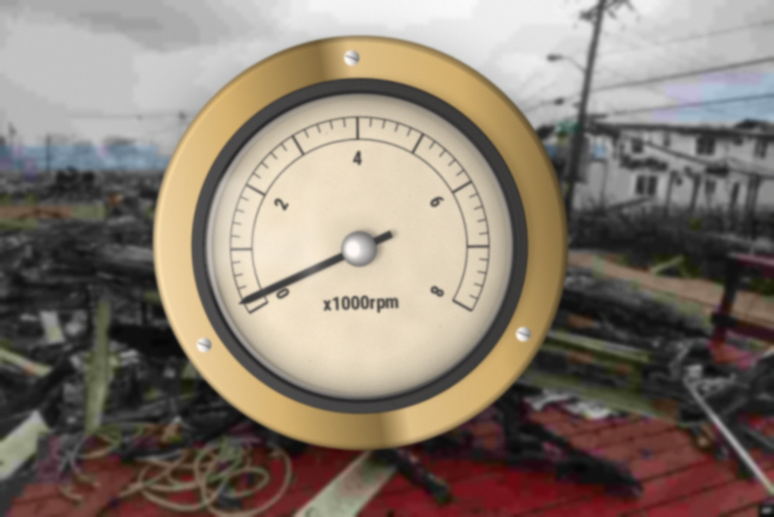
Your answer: **200** rpm
